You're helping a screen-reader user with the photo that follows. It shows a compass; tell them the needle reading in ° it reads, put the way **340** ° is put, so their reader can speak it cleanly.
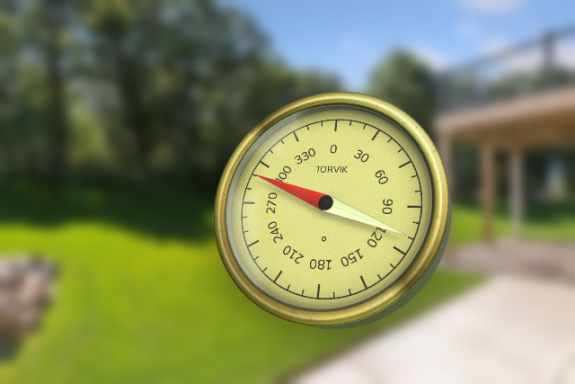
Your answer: **290** °
